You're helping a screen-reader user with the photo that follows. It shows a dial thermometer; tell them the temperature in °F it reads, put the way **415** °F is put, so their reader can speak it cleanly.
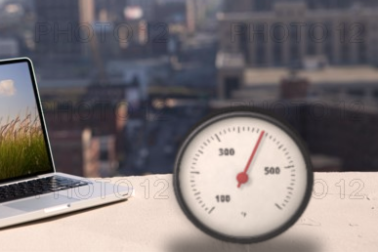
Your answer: **400** °F
